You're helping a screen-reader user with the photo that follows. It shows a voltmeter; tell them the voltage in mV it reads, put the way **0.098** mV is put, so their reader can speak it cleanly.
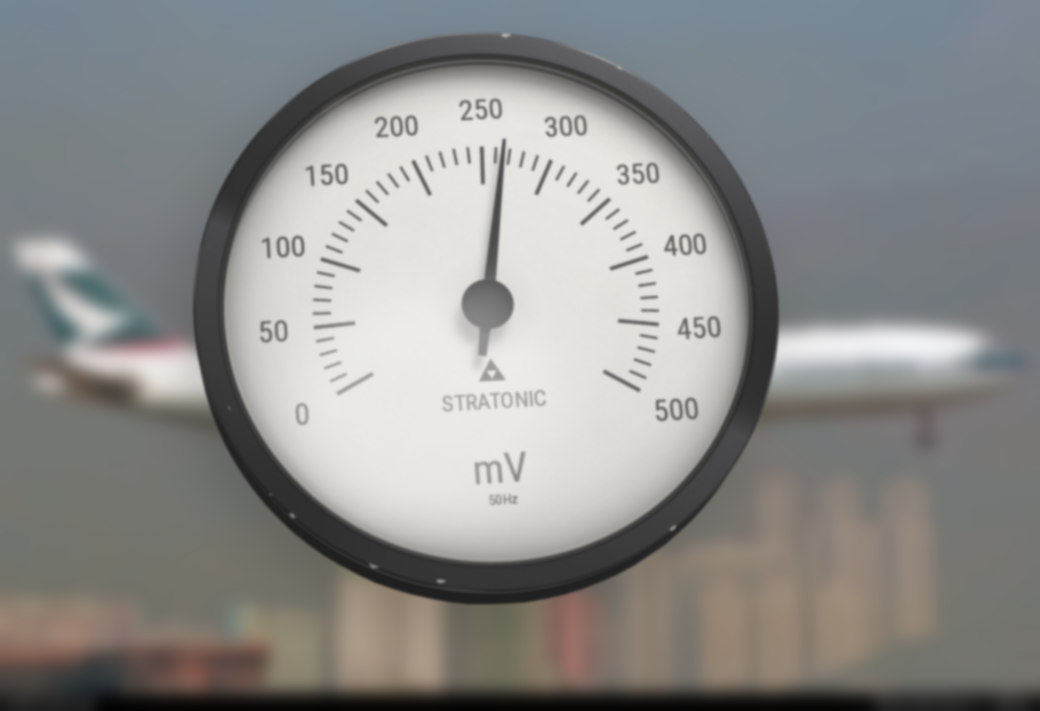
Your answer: **265** mV
